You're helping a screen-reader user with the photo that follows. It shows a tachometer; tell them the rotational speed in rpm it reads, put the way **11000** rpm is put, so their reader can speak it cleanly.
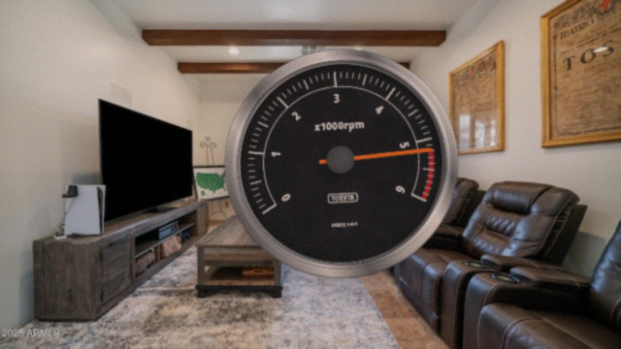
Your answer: **5200** rpm
